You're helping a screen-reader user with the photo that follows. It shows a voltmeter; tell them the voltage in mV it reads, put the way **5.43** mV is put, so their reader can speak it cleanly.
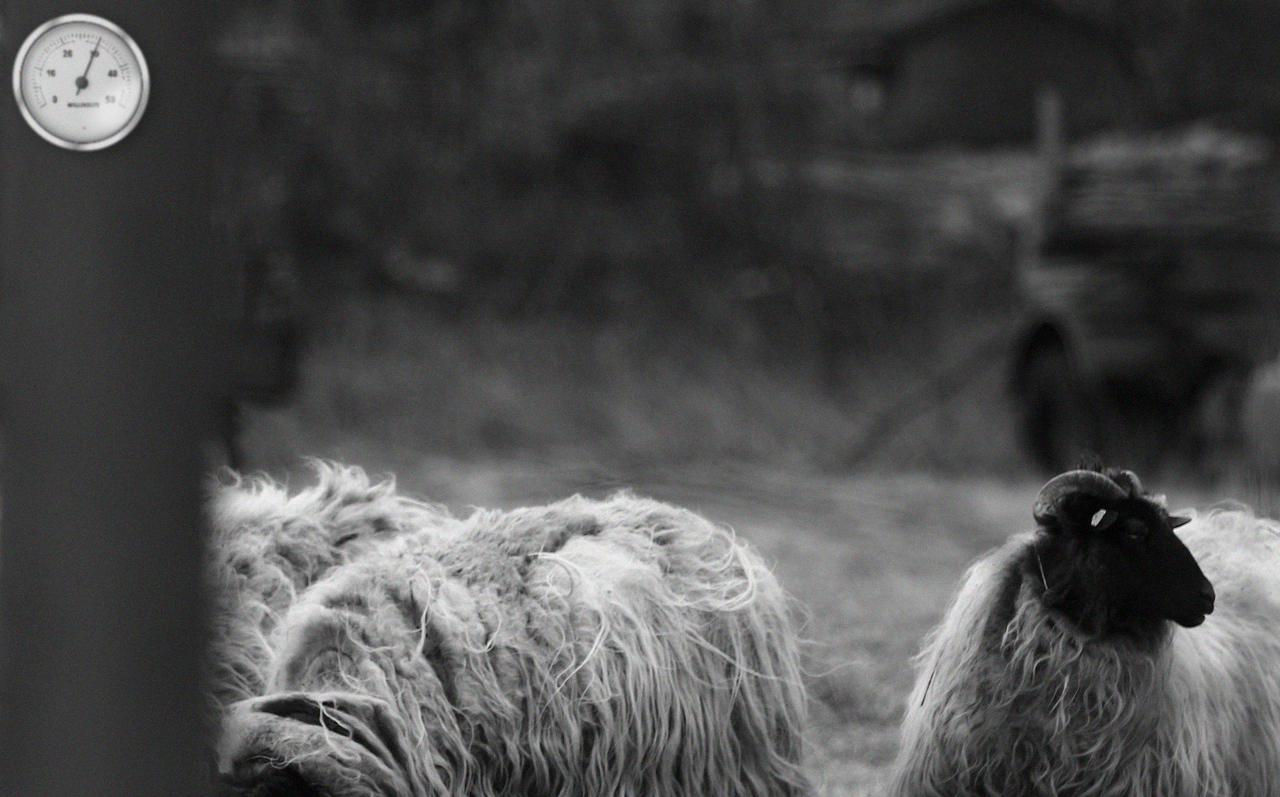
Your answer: **30** mV
